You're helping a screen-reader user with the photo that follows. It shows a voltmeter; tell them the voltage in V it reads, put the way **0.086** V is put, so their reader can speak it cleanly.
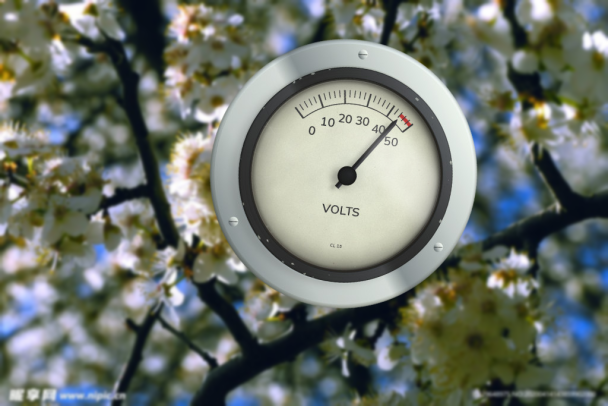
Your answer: **44** V
